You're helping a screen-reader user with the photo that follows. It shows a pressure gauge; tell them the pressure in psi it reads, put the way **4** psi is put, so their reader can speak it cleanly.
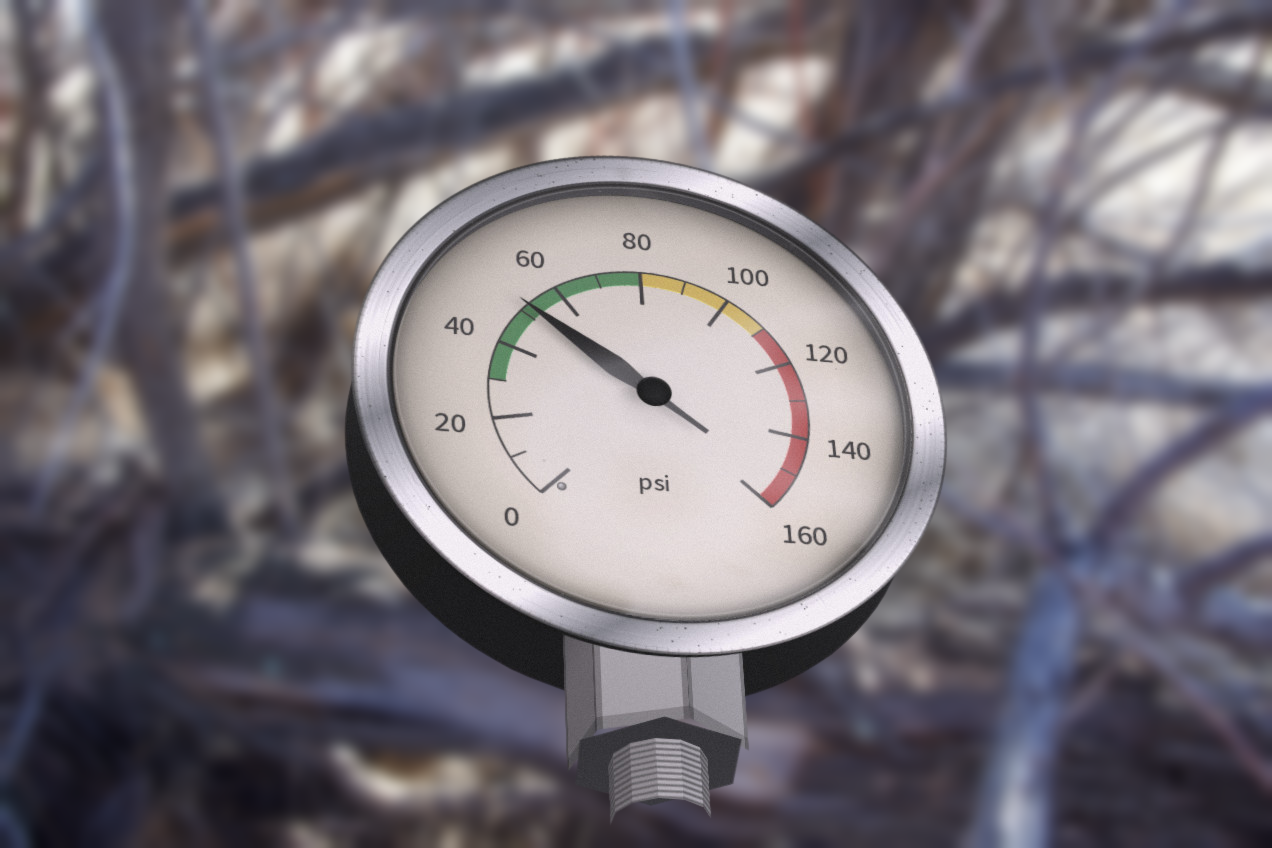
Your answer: **50** psi
